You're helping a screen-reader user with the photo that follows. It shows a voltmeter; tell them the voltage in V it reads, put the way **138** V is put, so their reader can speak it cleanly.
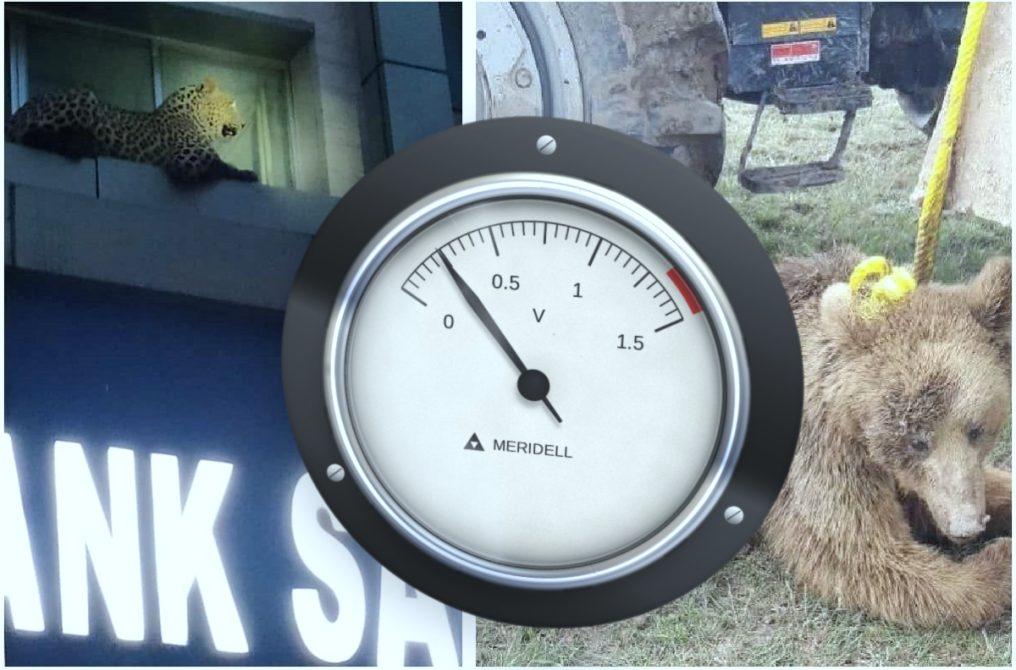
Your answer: **0.25** V
